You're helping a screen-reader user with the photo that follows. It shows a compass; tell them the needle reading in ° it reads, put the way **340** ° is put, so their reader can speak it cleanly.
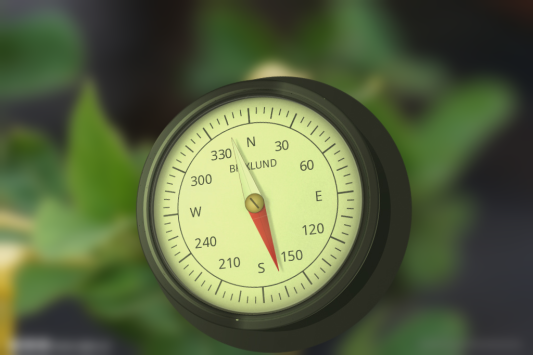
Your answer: **165** °
